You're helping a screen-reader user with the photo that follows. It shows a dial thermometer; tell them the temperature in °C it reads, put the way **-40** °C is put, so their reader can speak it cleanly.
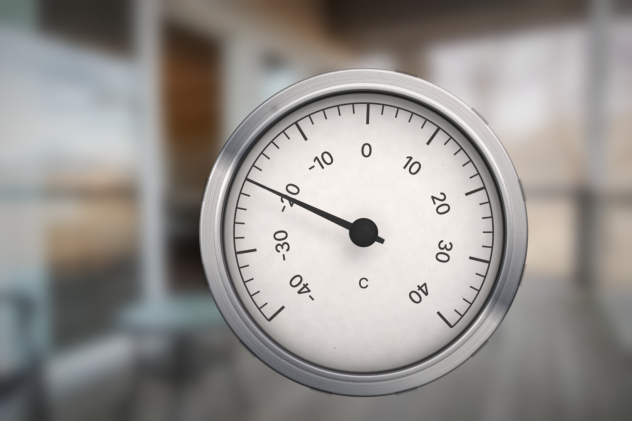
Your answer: **-20** °C
